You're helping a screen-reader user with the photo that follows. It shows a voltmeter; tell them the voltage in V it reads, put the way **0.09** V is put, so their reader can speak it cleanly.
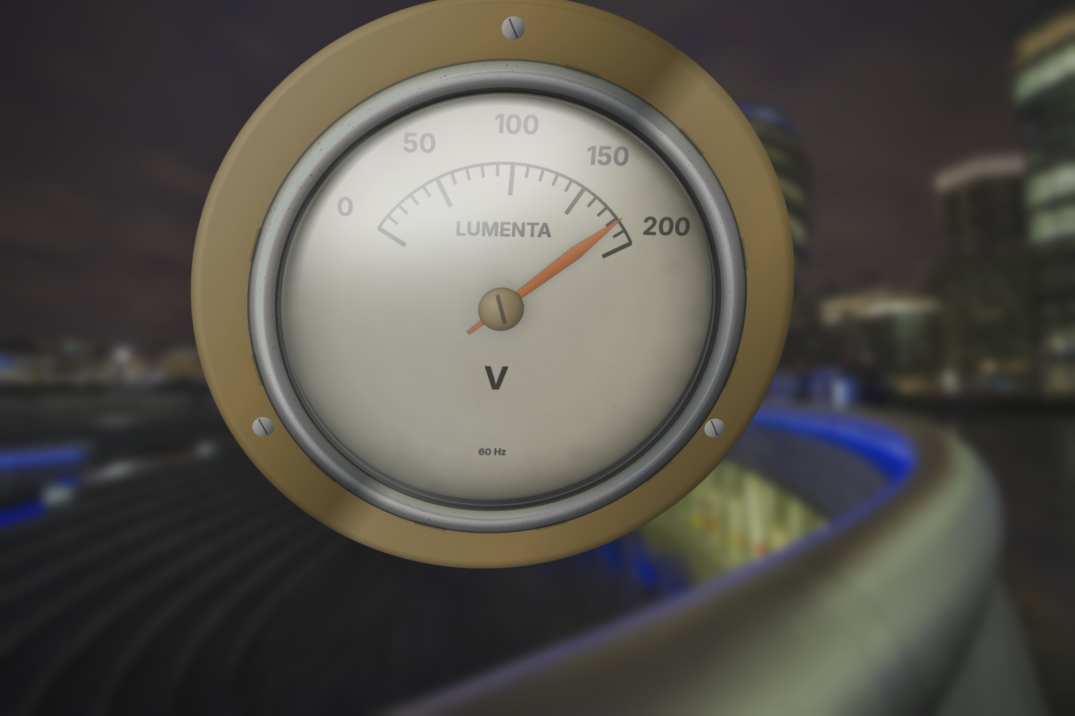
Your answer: **180** V
